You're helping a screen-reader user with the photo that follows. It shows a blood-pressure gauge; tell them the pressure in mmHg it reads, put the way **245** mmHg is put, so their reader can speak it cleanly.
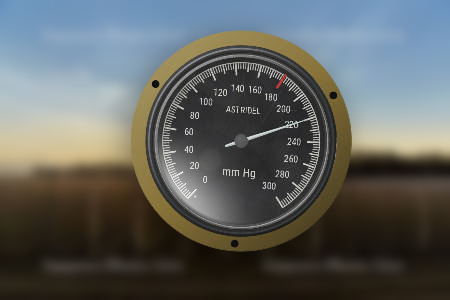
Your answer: **220** mmHg
